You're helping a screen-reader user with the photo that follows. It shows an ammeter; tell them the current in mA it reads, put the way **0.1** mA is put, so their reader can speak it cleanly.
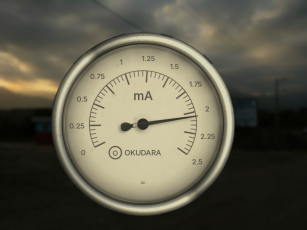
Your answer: **2.05** mA
